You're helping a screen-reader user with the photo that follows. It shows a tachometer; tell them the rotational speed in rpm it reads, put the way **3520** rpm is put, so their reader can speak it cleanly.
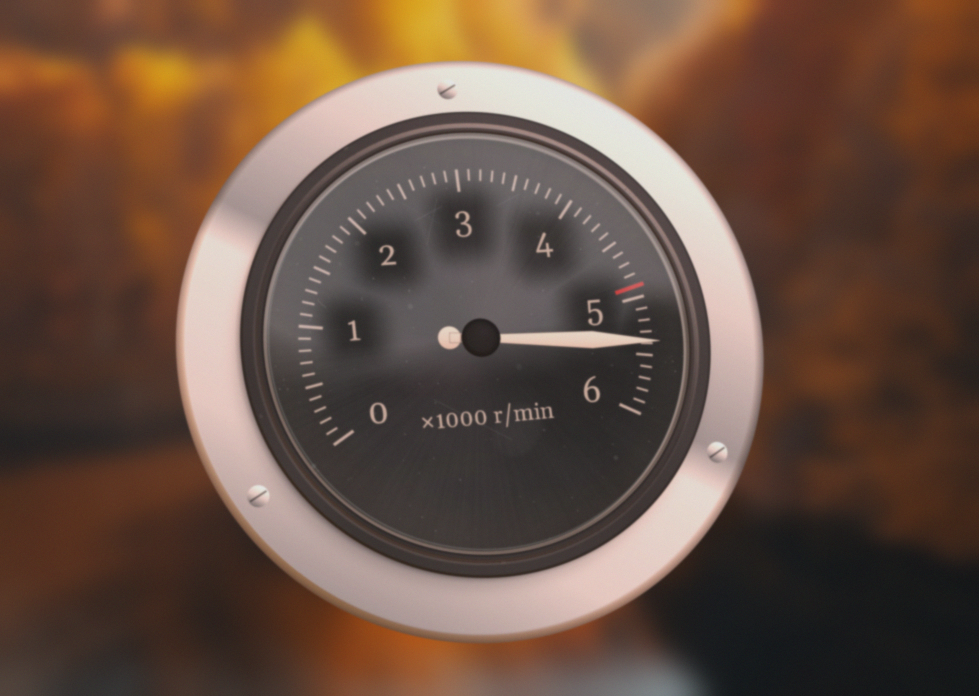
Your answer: **5400** rpm
